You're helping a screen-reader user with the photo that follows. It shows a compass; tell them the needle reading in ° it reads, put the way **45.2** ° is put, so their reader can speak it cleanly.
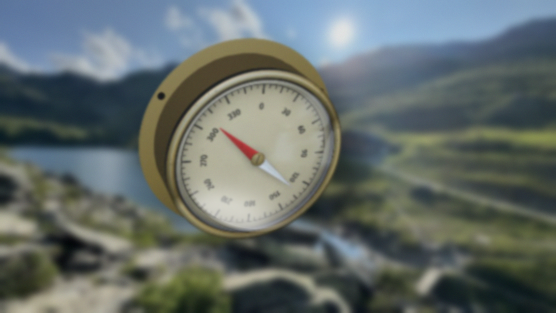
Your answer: **310** °
